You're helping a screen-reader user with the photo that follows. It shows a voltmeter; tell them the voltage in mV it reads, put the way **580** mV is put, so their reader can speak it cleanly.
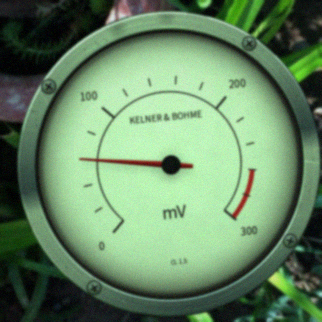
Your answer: **60** mV
